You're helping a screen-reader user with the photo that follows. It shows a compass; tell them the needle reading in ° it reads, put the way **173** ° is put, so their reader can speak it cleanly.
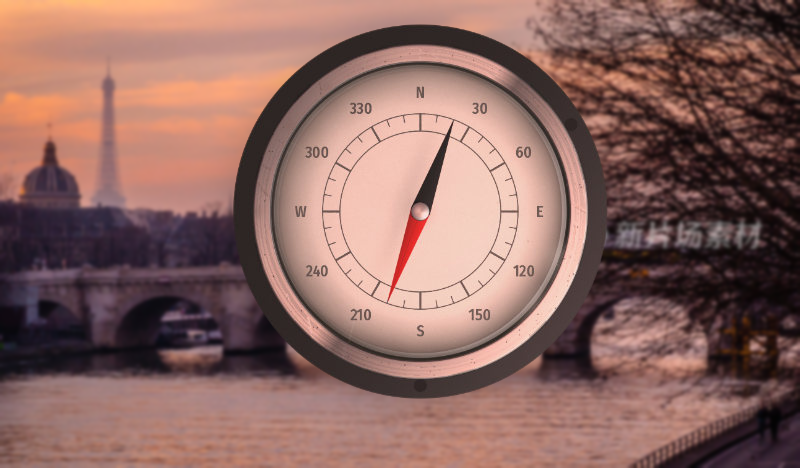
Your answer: **200** °
